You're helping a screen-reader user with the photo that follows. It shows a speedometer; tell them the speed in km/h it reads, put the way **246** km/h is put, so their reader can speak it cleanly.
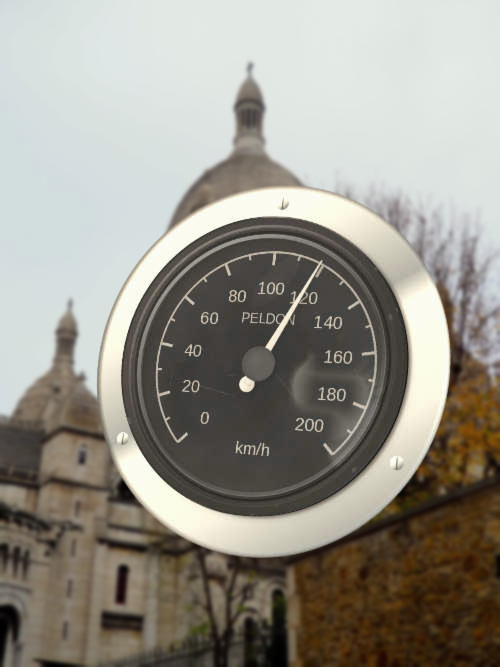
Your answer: **120** km/h
